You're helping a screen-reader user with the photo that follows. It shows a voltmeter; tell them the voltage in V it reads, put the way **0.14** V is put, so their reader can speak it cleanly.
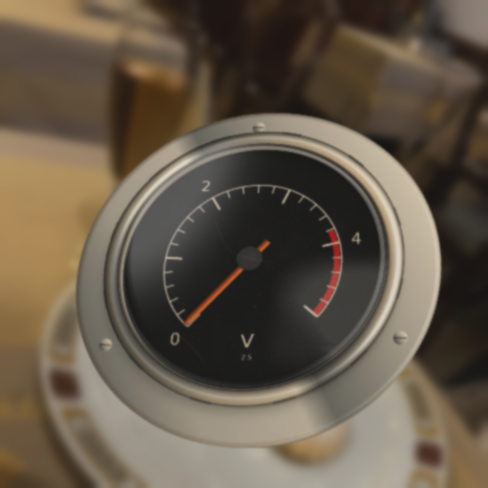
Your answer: **0** V
